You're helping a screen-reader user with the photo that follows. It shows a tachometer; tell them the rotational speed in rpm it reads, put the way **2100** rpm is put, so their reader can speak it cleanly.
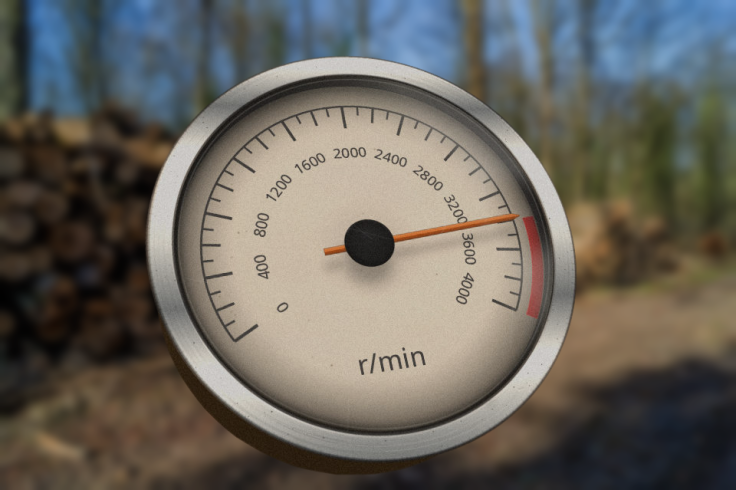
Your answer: **3400** rpm
